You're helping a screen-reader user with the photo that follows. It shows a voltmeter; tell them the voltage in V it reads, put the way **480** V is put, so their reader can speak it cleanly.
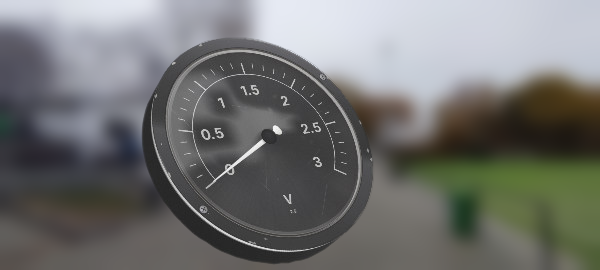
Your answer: **0** V
